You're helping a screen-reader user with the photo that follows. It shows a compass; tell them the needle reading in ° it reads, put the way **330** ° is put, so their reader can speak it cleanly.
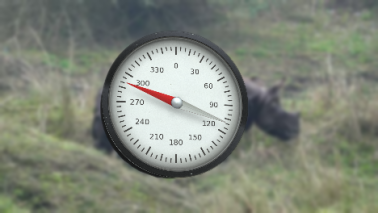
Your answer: **290** °
